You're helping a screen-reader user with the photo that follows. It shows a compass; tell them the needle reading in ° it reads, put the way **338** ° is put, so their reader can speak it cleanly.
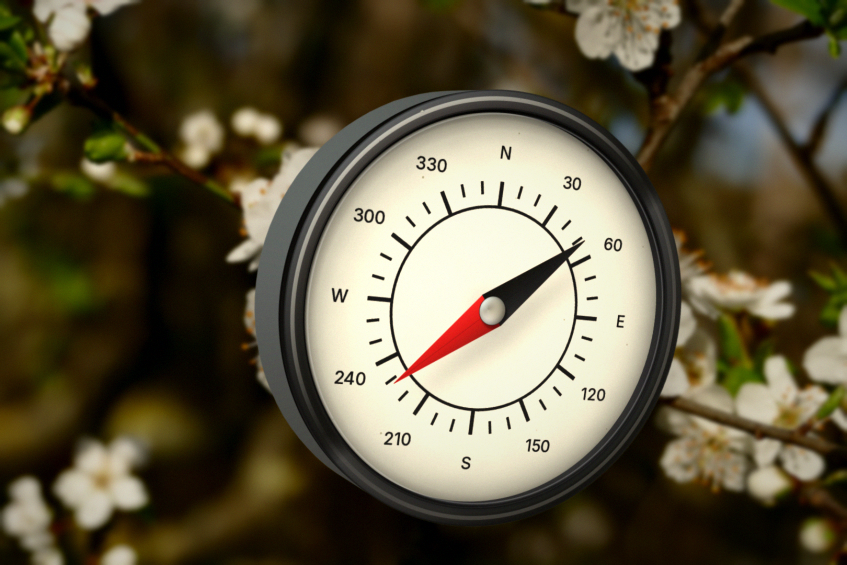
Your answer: **230** °
